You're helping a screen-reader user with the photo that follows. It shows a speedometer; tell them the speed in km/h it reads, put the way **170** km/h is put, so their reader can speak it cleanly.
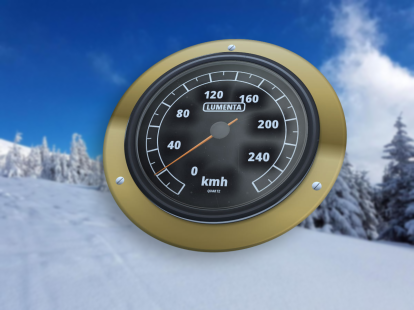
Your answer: **20** km/h
